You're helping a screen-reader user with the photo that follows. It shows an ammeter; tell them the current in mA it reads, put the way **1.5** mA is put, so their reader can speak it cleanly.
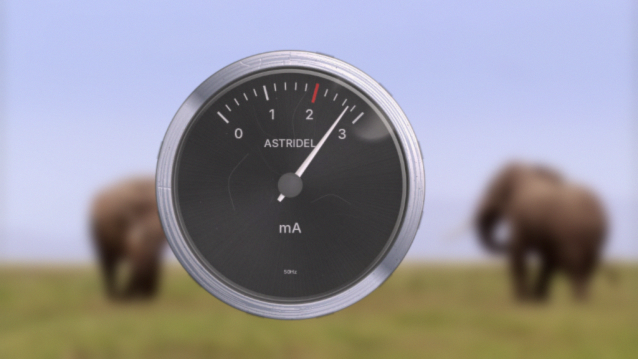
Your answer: **2.7** mA
